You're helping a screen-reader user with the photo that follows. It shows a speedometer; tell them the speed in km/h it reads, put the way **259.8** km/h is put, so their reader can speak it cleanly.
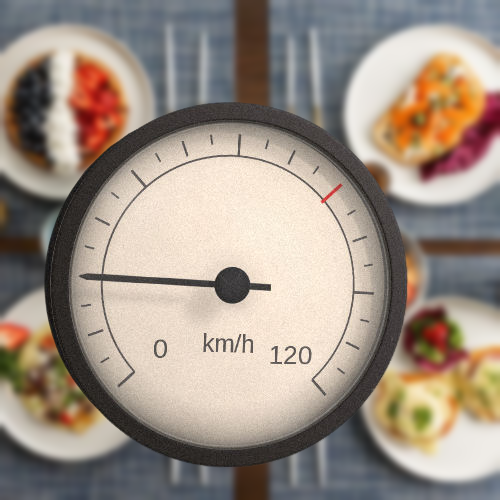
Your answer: **20** km/h
